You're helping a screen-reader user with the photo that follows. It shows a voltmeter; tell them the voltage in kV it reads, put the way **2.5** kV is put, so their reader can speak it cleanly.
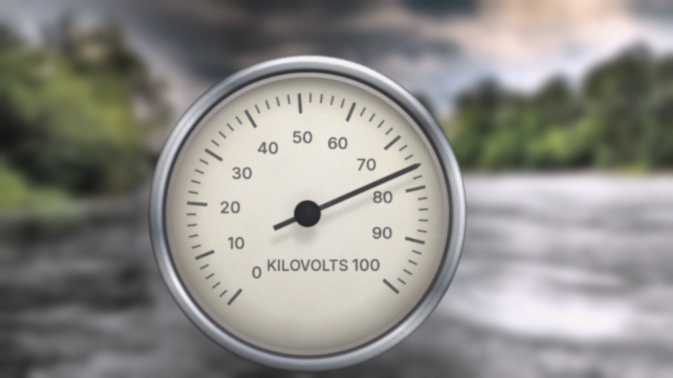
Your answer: **76** kV
